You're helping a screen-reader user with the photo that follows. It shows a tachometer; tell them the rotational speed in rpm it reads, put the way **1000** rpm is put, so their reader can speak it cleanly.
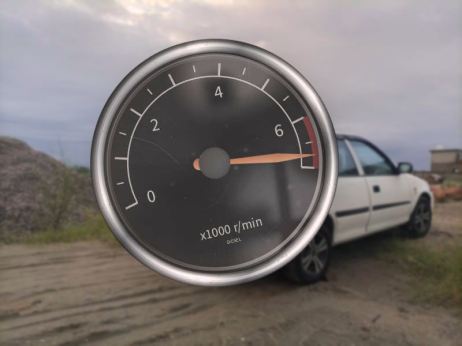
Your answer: **6750** rpm
